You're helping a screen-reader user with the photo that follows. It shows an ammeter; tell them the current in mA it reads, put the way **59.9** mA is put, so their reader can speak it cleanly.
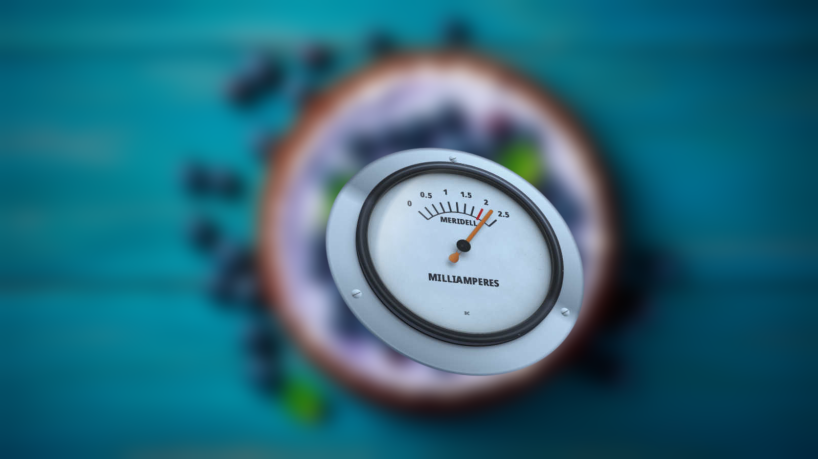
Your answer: **2.25** mA
